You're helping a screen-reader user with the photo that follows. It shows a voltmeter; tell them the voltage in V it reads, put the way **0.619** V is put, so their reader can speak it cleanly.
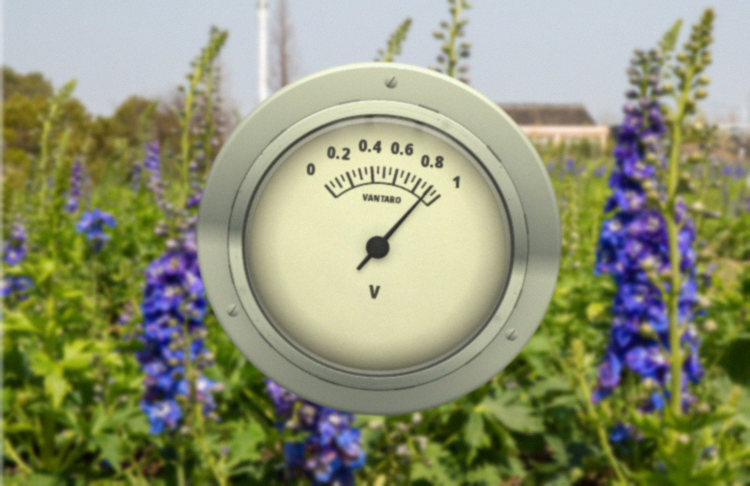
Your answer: **0.9** V
